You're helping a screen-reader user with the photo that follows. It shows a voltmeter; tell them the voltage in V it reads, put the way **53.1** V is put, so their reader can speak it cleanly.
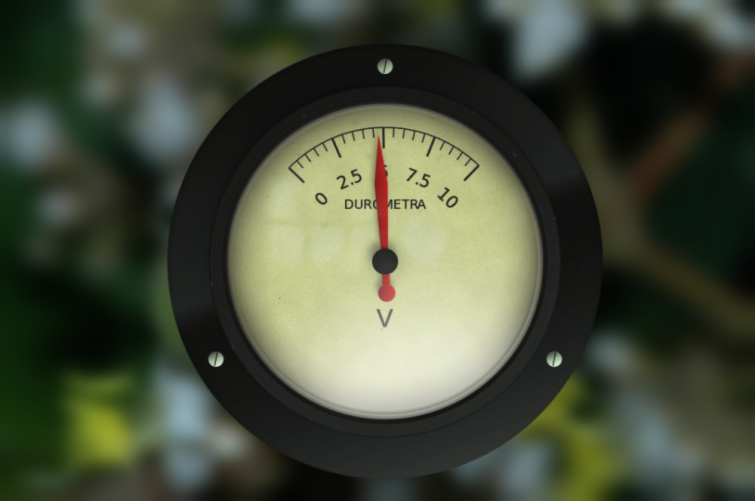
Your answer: **4.75** V
